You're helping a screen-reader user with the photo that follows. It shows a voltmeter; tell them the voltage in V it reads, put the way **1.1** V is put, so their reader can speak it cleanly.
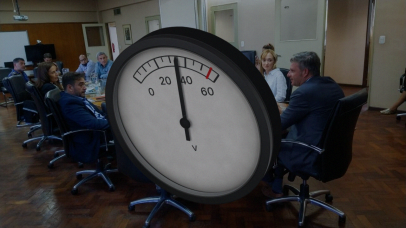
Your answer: **35** V
